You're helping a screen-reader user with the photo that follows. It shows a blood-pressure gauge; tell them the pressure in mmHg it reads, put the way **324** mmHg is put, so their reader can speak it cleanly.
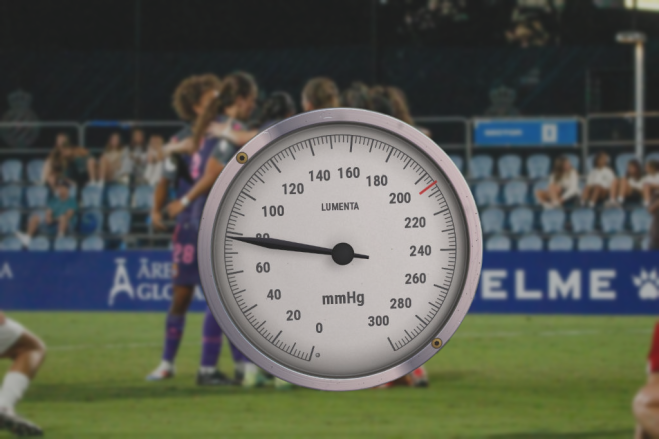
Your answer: **78** mmHg
